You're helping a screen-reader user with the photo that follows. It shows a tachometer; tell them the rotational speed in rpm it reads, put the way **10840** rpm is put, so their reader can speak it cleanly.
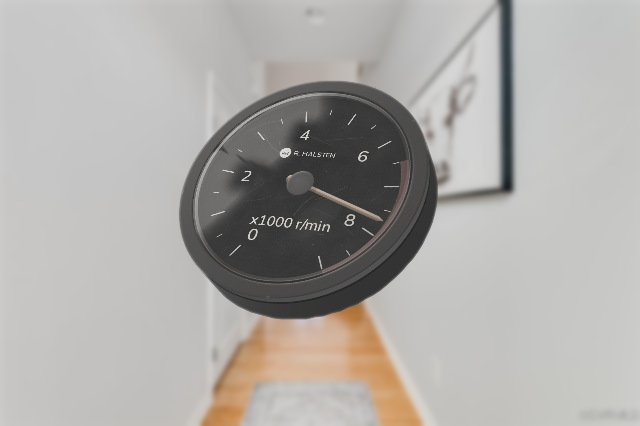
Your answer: **7750** rpm
